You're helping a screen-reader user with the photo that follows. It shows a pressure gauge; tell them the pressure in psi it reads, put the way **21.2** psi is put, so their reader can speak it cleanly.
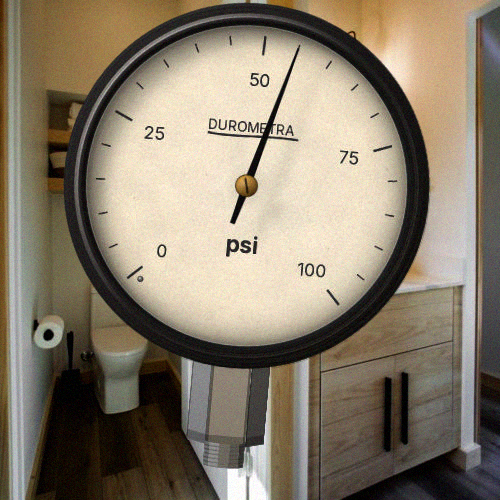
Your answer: **55** psi
